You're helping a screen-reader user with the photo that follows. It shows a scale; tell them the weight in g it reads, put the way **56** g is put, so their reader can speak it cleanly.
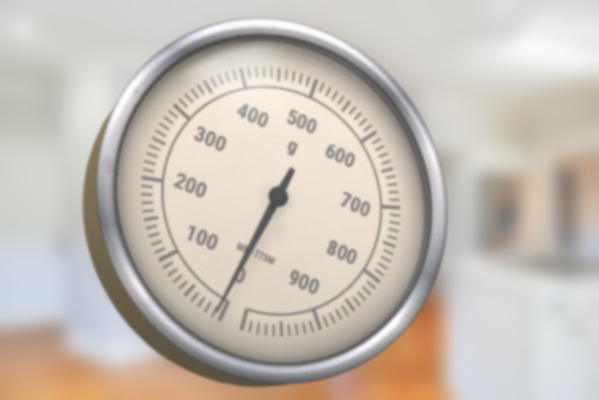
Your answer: **10** g
